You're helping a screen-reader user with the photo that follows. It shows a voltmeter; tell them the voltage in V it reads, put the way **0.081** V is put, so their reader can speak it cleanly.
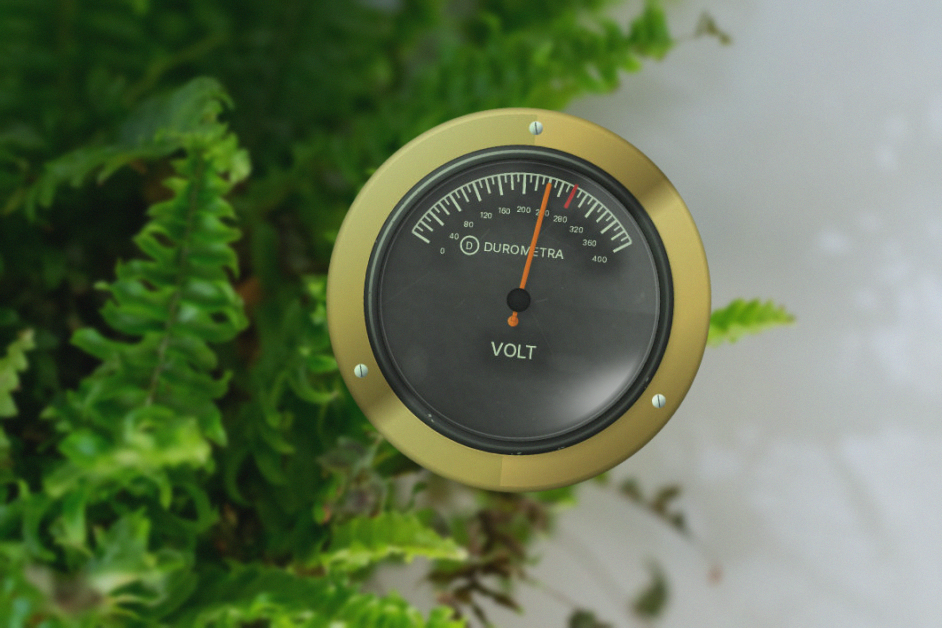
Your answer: **240** V
